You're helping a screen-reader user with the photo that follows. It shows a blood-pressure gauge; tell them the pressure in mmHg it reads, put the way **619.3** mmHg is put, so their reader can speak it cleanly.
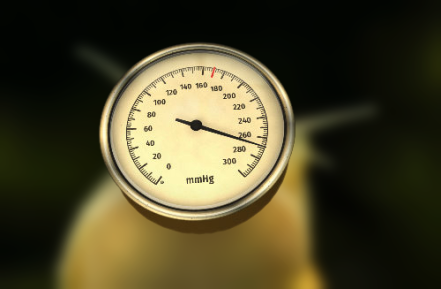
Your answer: **270** mmHg
